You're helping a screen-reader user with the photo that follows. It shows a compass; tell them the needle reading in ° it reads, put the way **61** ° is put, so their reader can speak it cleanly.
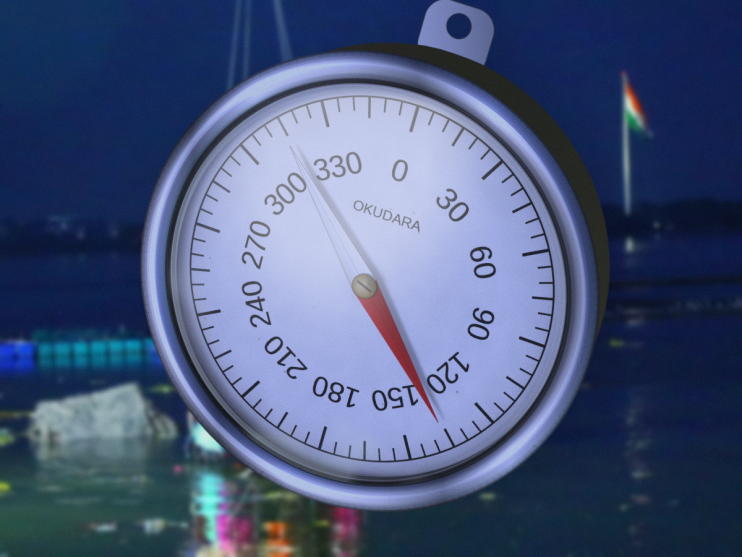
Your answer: **135** °
